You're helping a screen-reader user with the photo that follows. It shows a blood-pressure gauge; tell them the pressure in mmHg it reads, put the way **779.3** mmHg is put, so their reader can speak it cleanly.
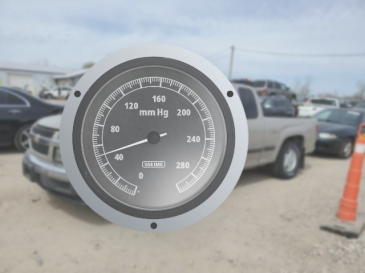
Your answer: **50** mmHg
